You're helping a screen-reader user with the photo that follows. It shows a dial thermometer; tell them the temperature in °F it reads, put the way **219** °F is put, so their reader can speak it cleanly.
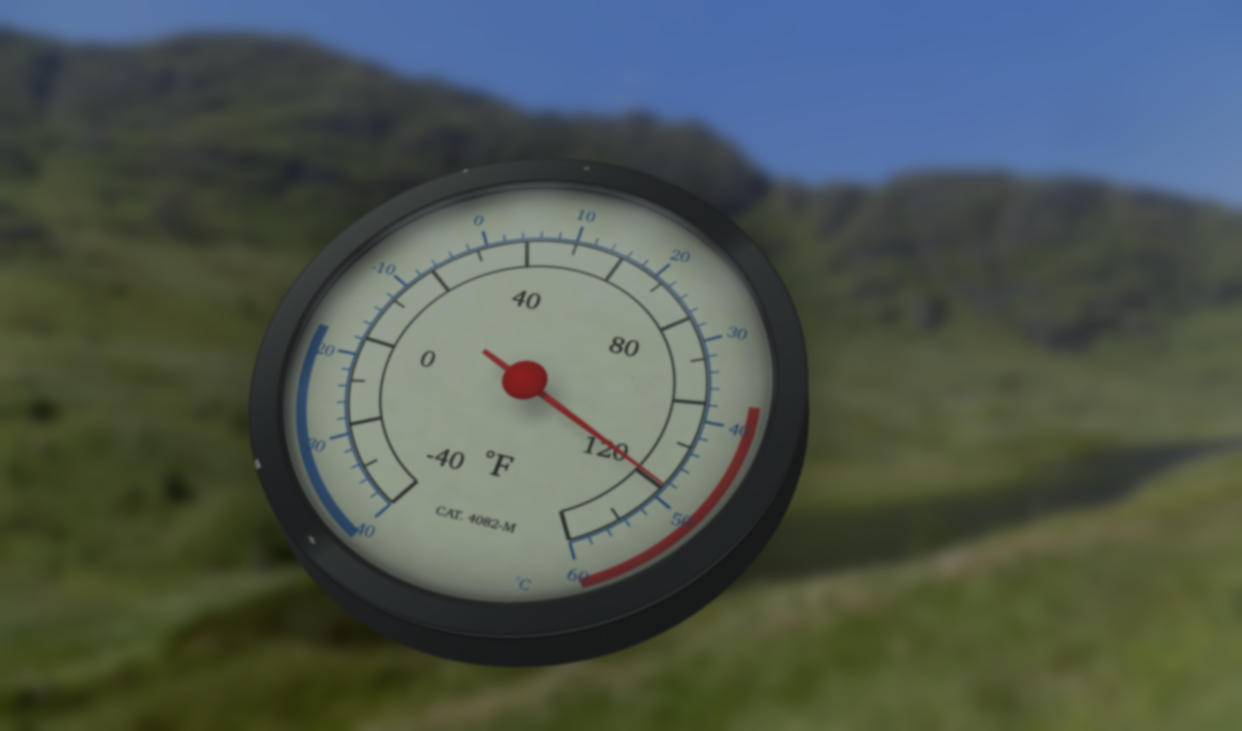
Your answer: **120** °F
